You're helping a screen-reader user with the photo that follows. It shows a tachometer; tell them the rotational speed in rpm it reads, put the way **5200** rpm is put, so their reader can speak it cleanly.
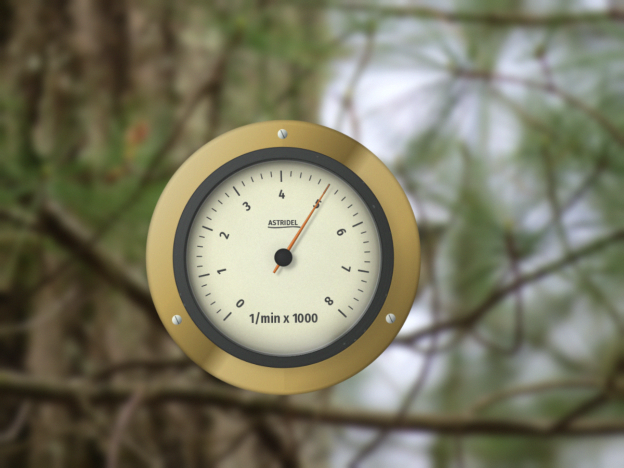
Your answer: **5000** rpm
